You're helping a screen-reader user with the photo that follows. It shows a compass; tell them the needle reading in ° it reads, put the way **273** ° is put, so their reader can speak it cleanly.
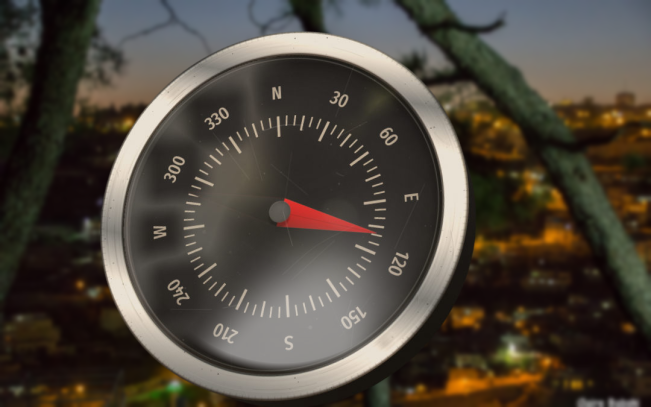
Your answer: **110** °
